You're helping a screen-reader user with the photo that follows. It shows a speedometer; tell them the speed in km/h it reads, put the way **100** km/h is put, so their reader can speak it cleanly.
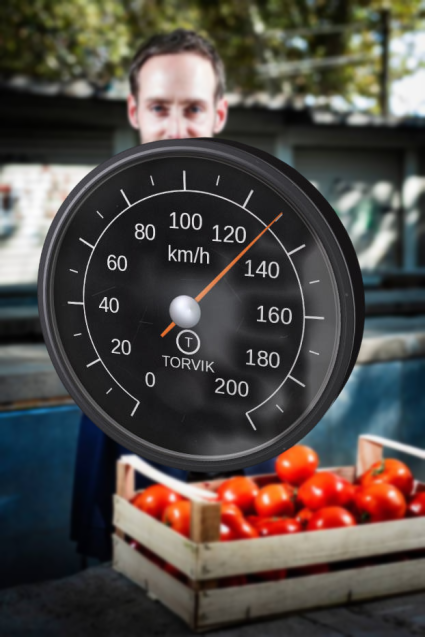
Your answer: **130** km/h
